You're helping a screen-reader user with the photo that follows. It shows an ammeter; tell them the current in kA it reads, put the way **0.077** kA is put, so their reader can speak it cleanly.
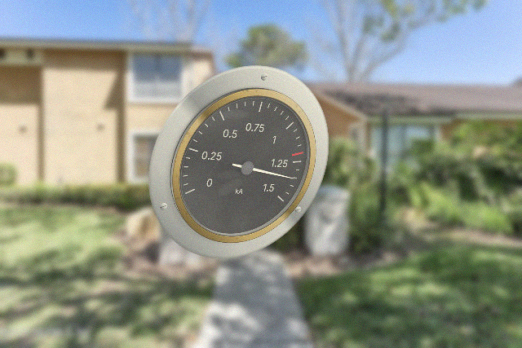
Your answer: **1.35** kA
